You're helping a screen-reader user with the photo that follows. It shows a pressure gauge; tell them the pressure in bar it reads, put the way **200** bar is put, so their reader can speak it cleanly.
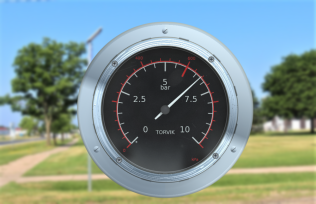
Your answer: **6.75** bar
